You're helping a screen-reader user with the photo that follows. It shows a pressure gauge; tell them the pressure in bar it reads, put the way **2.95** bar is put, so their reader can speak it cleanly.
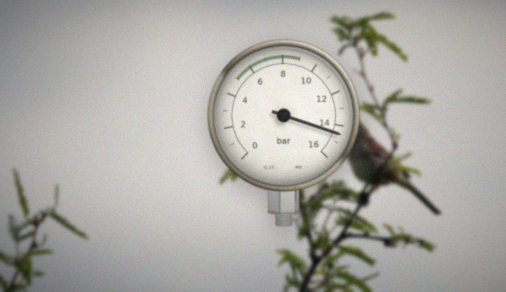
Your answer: **14.5** bar
